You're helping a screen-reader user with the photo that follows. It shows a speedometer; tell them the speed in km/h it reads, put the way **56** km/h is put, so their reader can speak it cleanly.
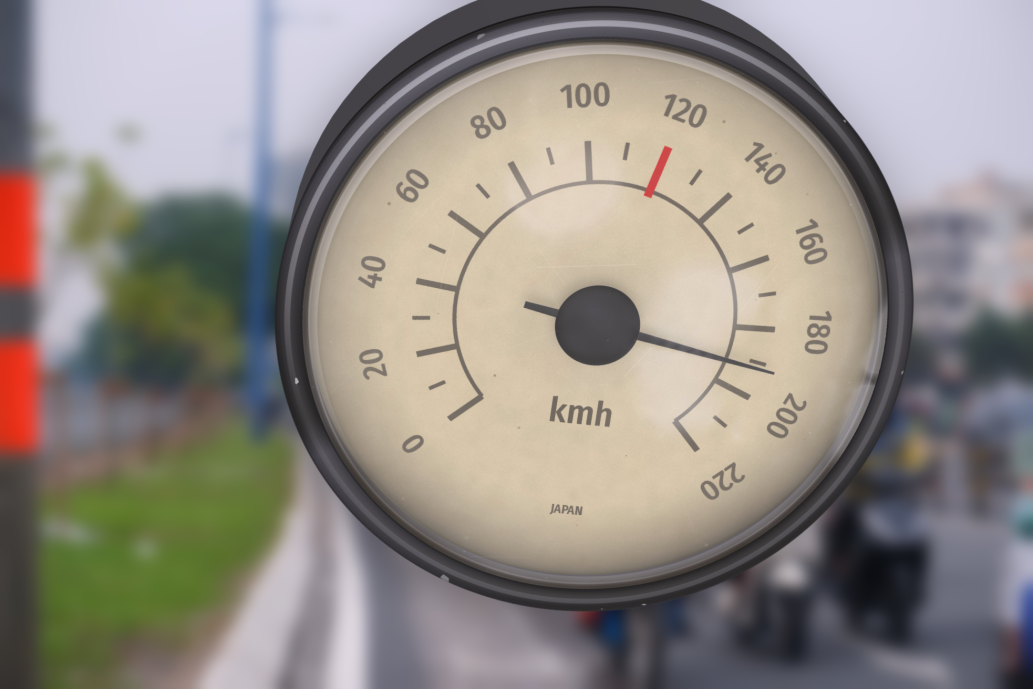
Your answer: **190** km/h
